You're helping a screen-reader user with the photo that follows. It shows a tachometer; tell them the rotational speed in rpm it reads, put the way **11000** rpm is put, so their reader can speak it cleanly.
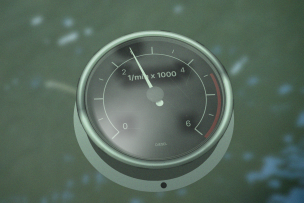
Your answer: **2500** rpm
